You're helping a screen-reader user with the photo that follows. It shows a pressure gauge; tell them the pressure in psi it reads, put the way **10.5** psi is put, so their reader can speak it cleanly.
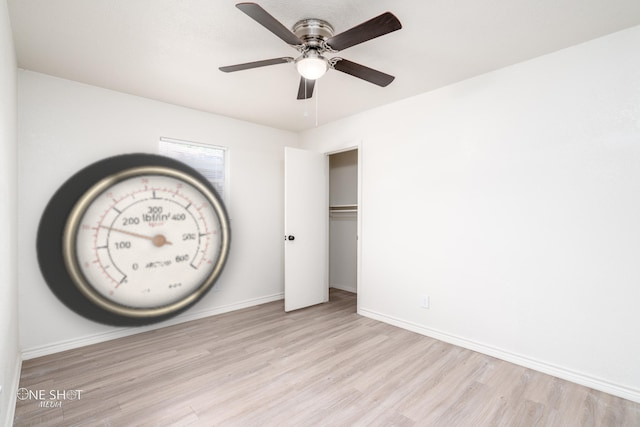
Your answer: **150** psi
